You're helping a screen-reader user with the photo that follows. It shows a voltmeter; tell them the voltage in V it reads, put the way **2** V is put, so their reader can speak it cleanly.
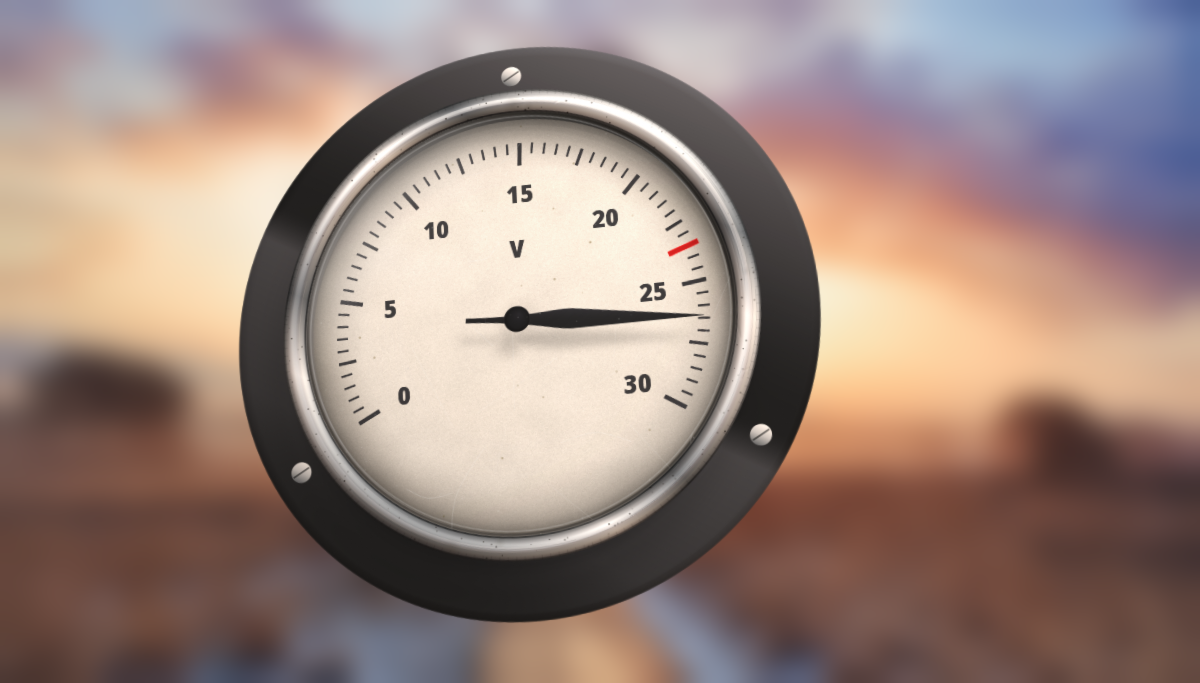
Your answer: **26.5** V
